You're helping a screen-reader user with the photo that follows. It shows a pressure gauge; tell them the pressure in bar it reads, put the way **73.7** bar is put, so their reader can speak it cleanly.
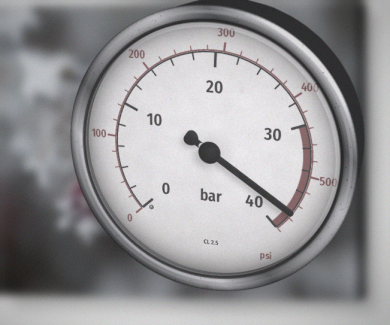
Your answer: **38** bar
